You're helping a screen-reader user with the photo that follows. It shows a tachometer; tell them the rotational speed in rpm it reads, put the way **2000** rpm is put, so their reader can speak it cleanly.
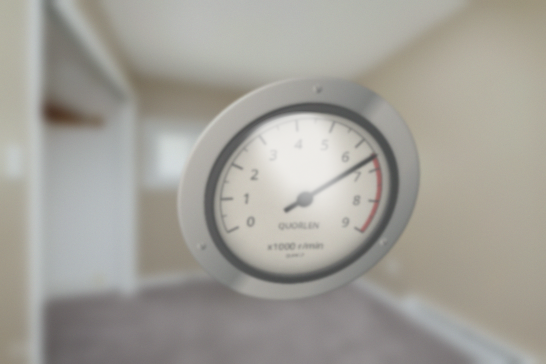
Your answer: **6500** rpm
